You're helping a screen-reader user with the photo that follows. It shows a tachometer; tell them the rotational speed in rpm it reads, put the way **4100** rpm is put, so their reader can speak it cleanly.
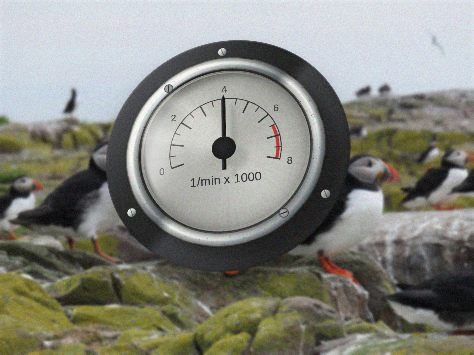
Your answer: **4000** rpm
